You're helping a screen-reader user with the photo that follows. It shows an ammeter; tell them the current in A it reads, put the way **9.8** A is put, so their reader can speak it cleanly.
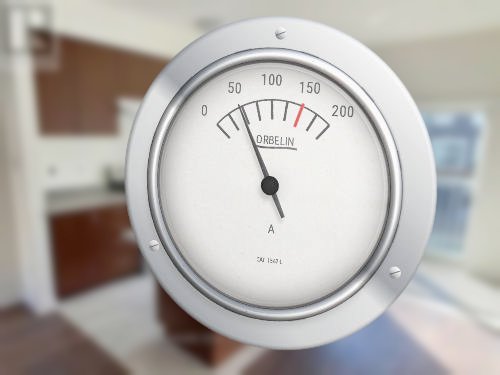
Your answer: **50** A
